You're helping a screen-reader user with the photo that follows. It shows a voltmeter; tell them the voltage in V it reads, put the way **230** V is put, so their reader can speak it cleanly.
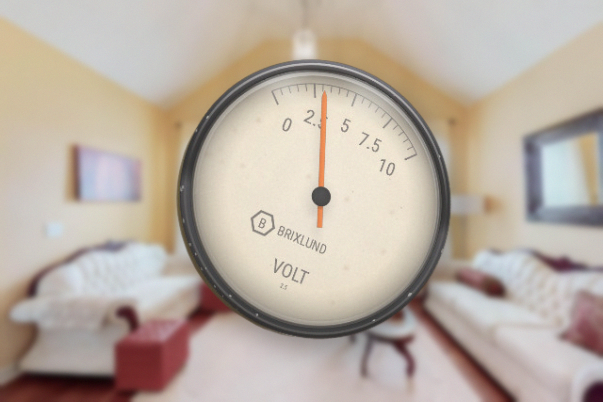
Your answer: **3** V
